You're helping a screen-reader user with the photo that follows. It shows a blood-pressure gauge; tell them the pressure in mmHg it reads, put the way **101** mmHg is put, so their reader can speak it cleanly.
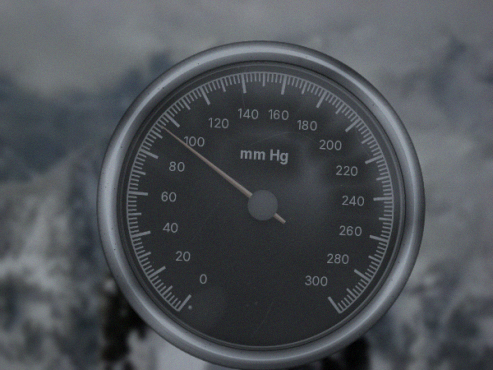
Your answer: **94** mmHg
